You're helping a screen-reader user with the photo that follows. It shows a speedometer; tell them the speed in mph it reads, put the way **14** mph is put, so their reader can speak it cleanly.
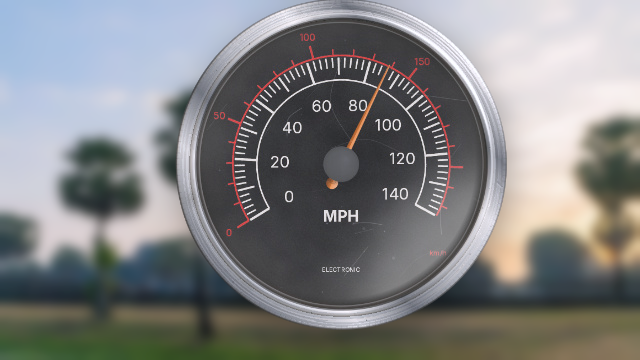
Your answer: **86** mph
